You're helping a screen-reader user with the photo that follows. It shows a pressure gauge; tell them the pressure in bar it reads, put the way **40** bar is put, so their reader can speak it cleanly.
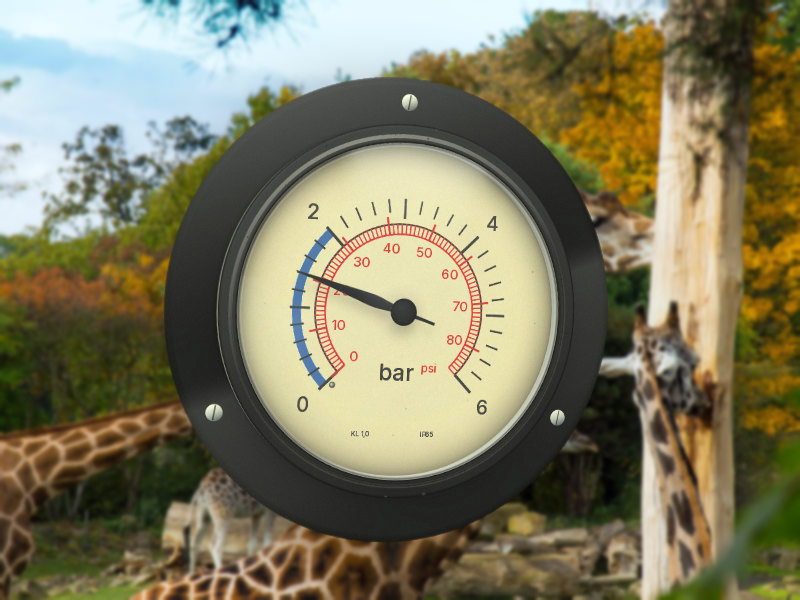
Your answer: **1.4** bar
